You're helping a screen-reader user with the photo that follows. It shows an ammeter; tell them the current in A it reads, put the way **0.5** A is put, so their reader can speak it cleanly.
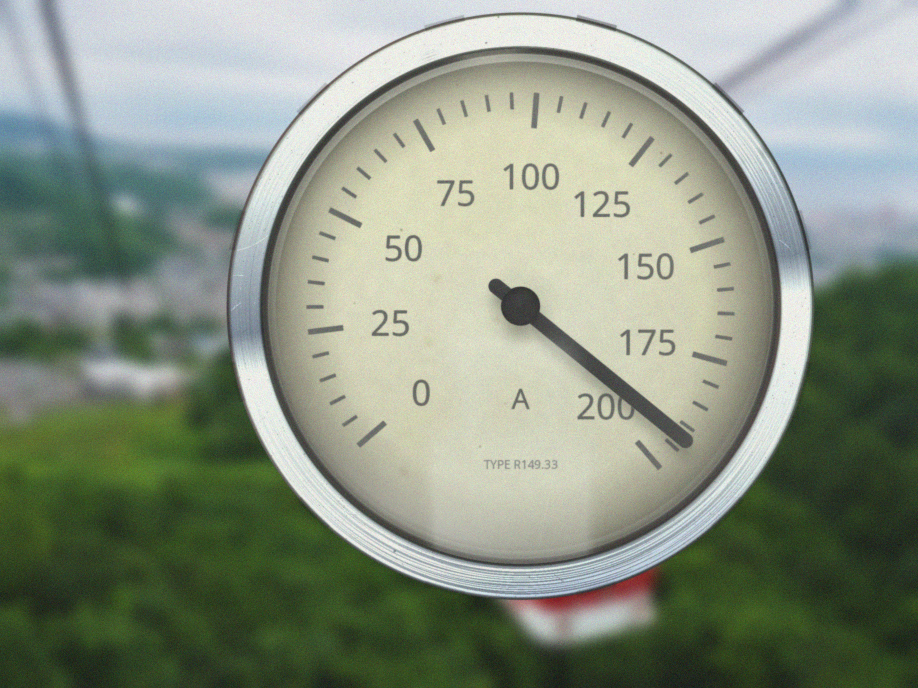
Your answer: **192.5** A
